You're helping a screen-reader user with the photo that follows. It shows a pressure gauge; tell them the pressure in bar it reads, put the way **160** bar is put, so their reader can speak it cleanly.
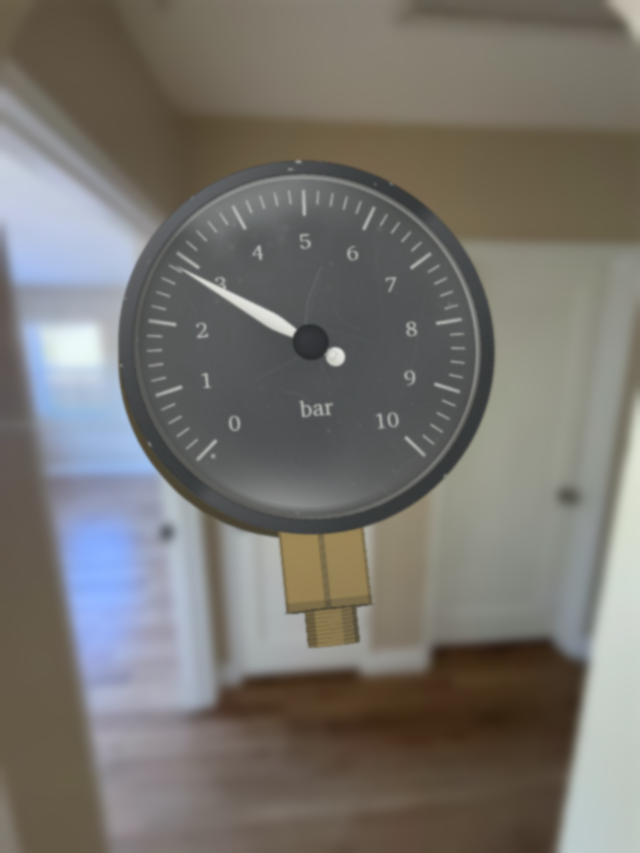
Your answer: **2.8** bar
